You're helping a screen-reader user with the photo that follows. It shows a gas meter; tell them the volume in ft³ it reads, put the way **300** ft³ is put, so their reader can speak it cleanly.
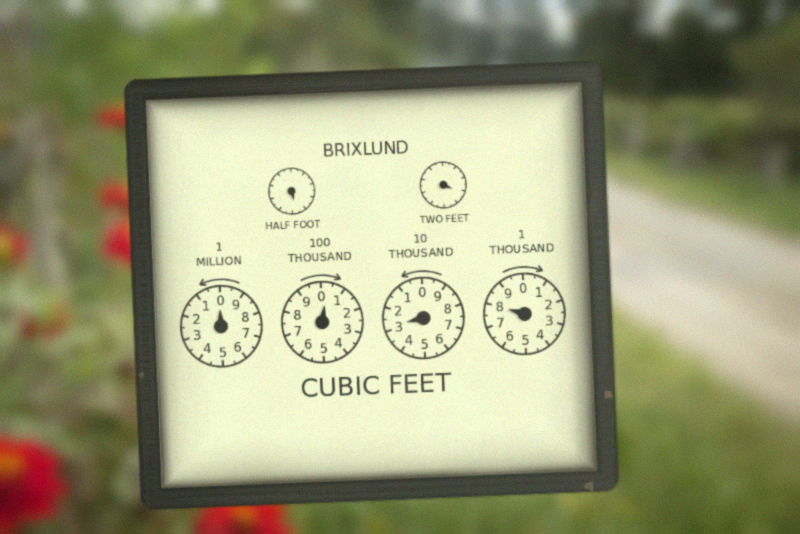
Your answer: **2800** ft³
